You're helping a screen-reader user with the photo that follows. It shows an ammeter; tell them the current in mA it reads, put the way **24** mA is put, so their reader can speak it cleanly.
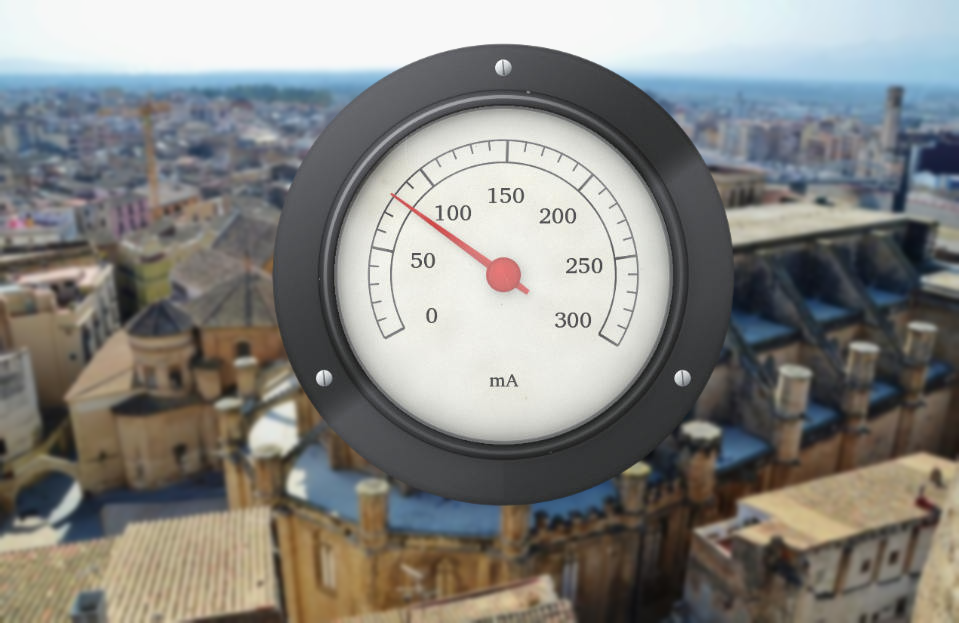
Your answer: **80** mA
